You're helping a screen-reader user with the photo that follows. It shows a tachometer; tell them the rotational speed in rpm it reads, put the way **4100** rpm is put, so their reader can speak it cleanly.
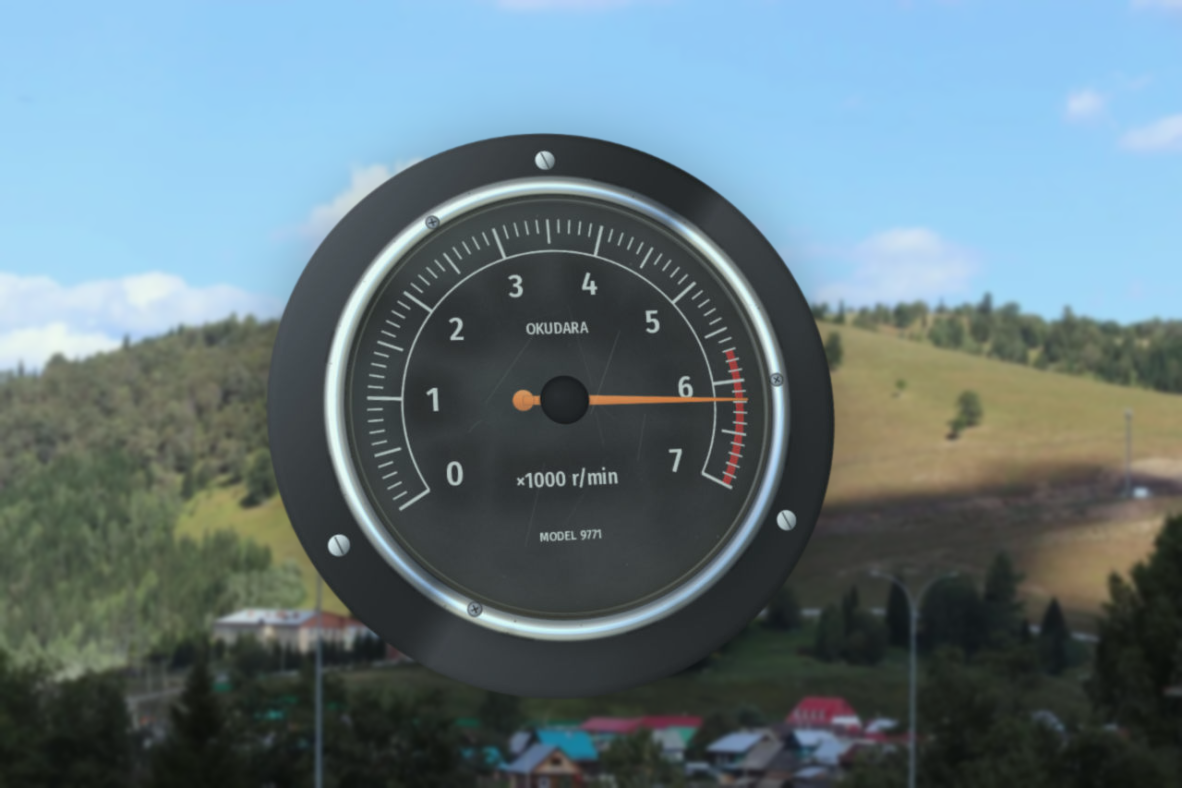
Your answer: **6200** rpm
